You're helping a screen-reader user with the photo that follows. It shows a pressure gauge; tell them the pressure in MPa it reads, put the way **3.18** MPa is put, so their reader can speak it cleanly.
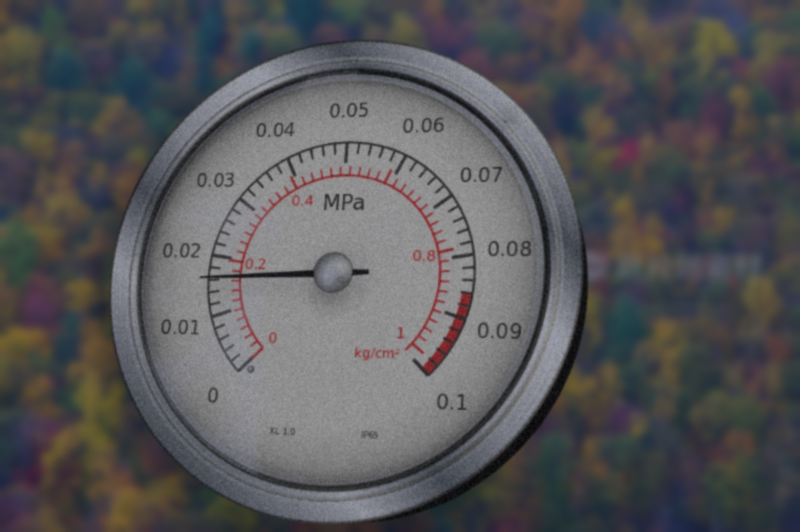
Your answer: **0.016** MPa
